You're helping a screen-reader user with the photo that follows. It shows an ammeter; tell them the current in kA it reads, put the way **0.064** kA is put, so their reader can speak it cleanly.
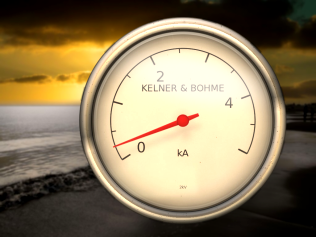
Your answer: **0.25** kA
